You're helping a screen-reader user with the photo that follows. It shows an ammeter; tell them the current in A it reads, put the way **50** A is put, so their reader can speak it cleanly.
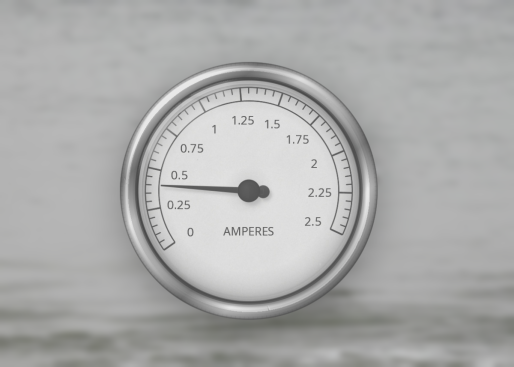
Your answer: **0.4** A
